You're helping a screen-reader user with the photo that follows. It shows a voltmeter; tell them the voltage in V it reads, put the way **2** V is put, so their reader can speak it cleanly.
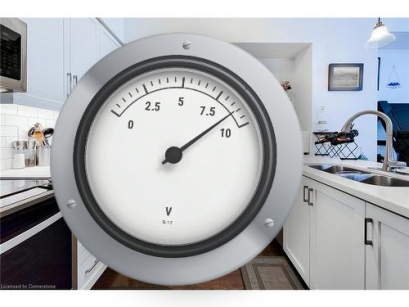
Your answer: **9** V
